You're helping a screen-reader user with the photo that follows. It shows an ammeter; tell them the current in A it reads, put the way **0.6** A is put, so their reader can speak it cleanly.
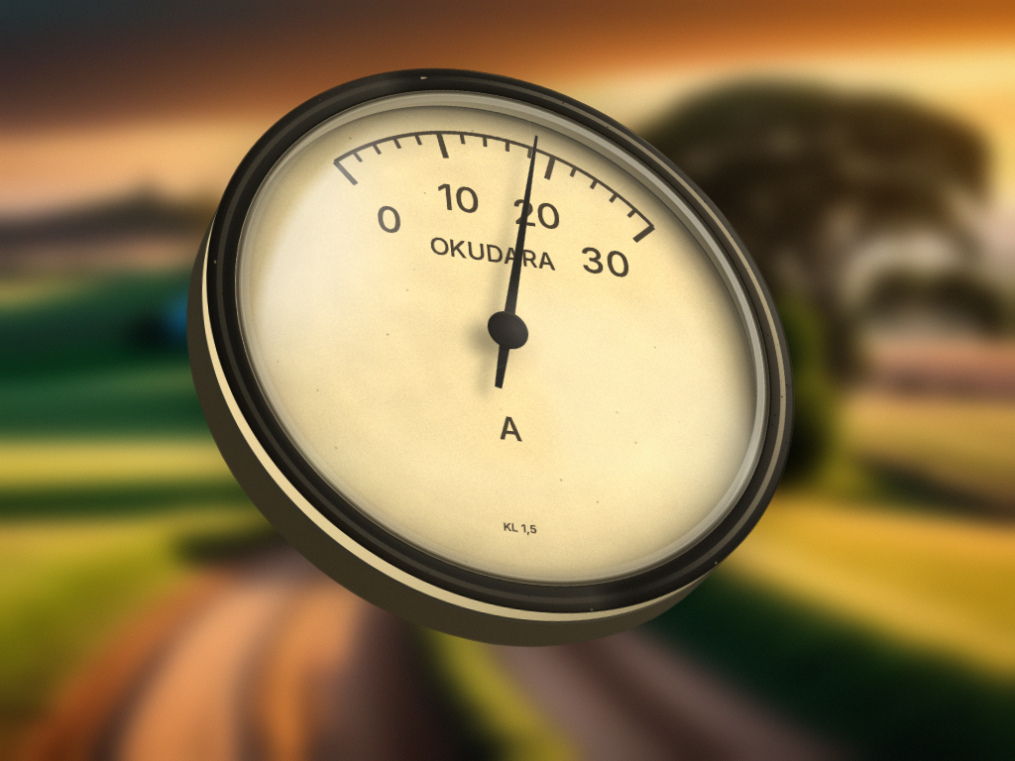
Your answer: **18** A
